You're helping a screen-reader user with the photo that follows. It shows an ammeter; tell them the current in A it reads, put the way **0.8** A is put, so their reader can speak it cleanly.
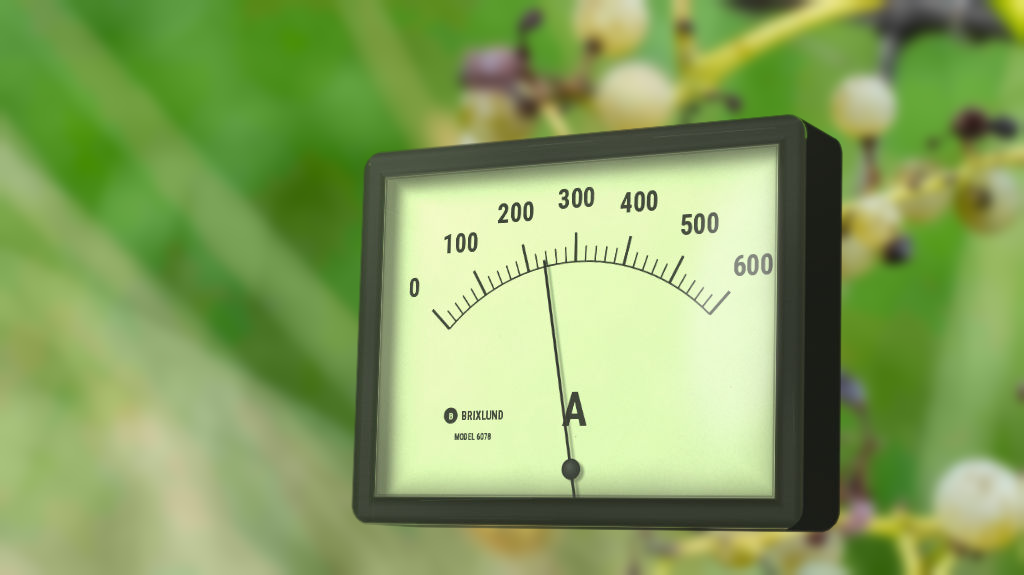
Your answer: **240** A
